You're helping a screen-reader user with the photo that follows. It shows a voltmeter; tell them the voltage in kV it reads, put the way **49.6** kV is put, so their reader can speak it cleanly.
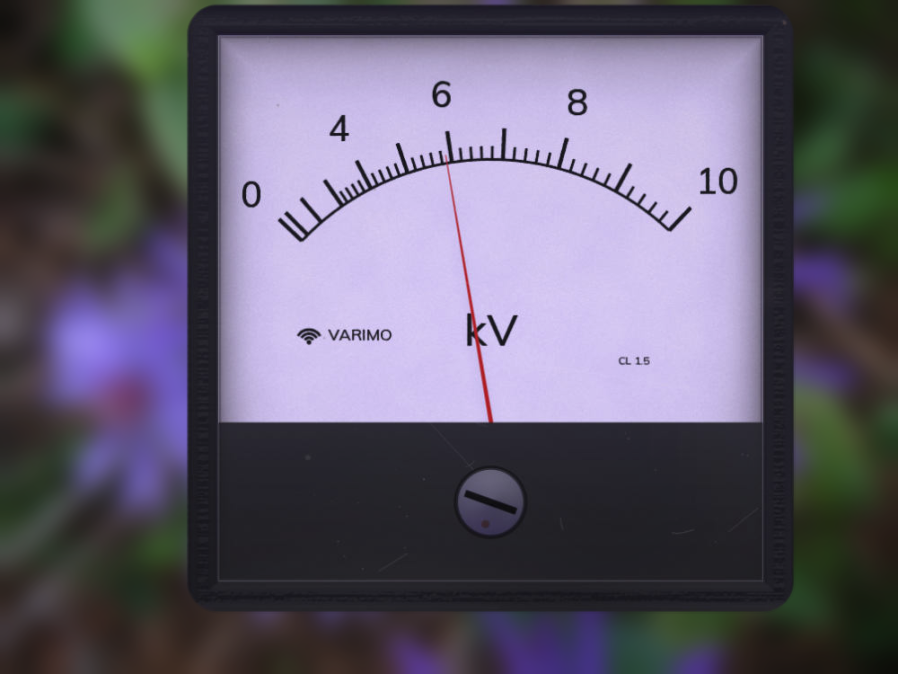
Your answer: **5.9** kV
